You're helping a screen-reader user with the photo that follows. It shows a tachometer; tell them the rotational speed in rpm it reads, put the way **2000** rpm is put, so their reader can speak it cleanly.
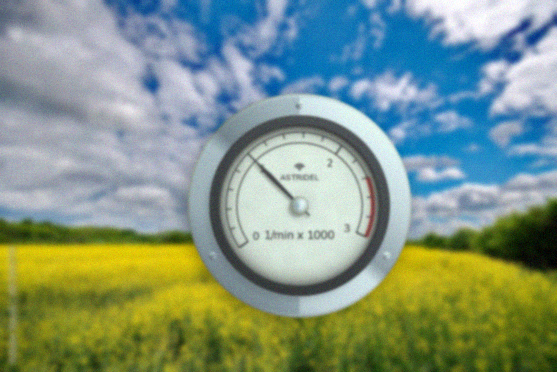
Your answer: **1000** rpm
